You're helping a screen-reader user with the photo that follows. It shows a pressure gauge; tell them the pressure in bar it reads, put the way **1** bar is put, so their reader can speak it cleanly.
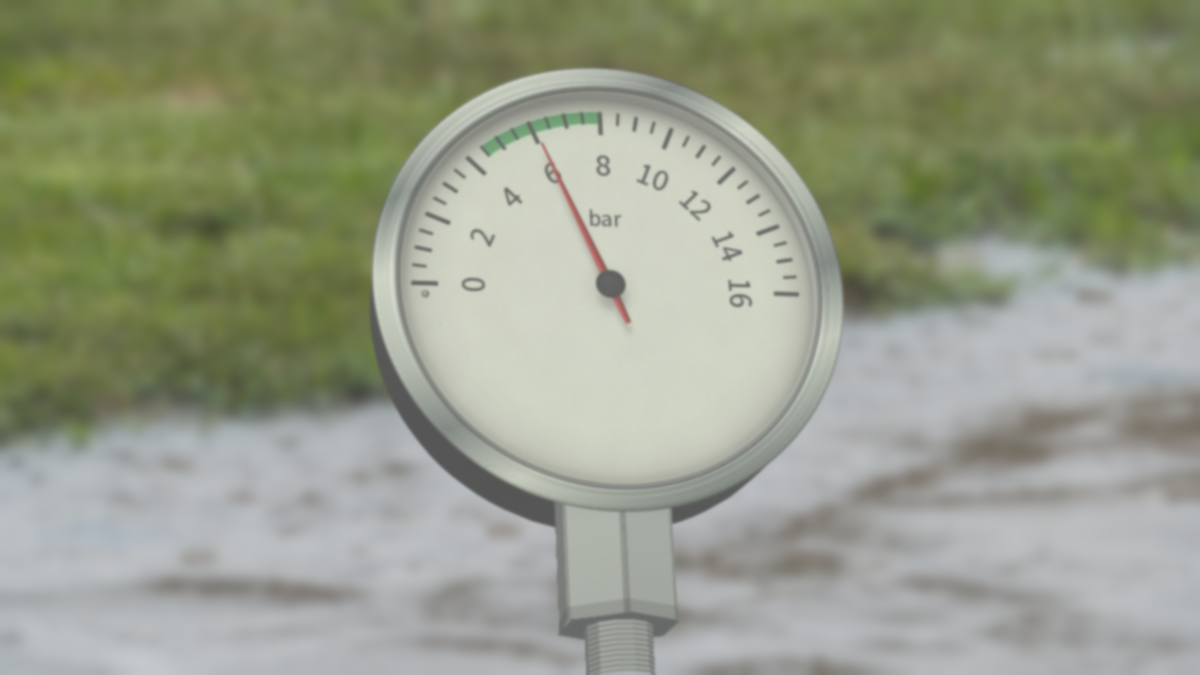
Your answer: **6** bar
